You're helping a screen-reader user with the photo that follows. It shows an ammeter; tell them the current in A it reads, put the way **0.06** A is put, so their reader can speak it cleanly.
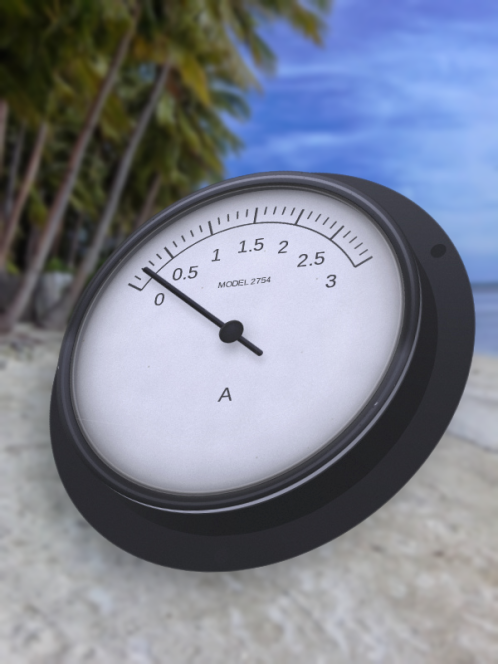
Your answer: **0.2** A
